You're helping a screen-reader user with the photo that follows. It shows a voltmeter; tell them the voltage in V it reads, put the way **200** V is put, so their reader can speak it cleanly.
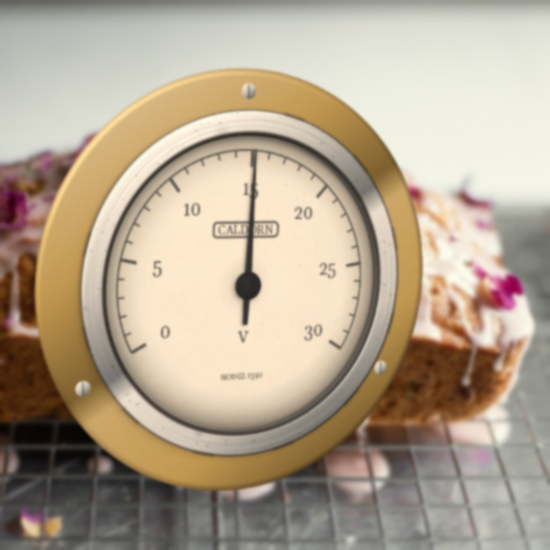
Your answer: **15** V
